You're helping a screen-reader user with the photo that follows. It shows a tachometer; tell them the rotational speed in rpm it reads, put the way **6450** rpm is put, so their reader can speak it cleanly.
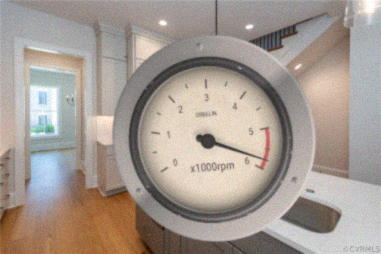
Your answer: **5750** rpm
